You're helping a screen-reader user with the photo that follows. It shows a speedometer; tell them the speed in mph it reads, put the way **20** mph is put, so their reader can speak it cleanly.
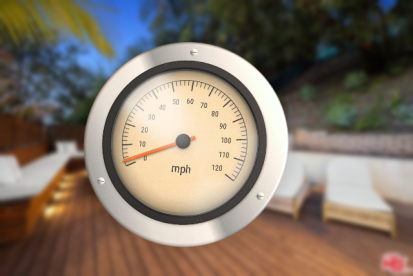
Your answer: **2** mph
